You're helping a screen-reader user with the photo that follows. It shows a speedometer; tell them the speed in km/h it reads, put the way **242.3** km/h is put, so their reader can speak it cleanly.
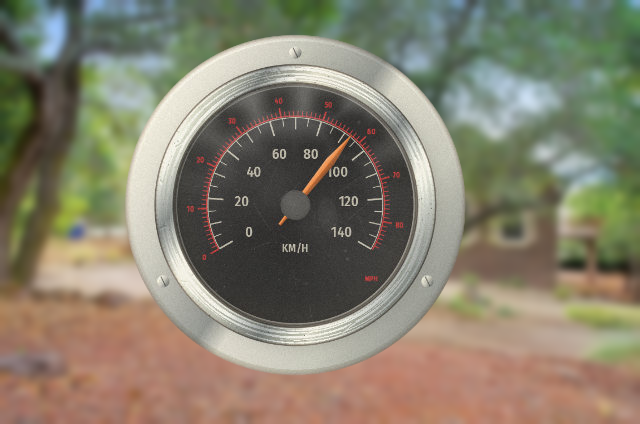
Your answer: **92.5** km/h
